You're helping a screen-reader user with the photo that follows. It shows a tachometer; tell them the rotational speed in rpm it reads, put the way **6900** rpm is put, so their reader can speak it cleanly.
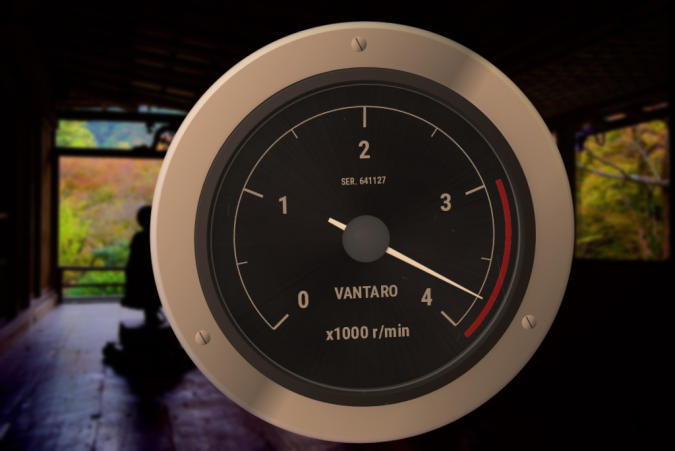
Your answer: **3750** rpm
